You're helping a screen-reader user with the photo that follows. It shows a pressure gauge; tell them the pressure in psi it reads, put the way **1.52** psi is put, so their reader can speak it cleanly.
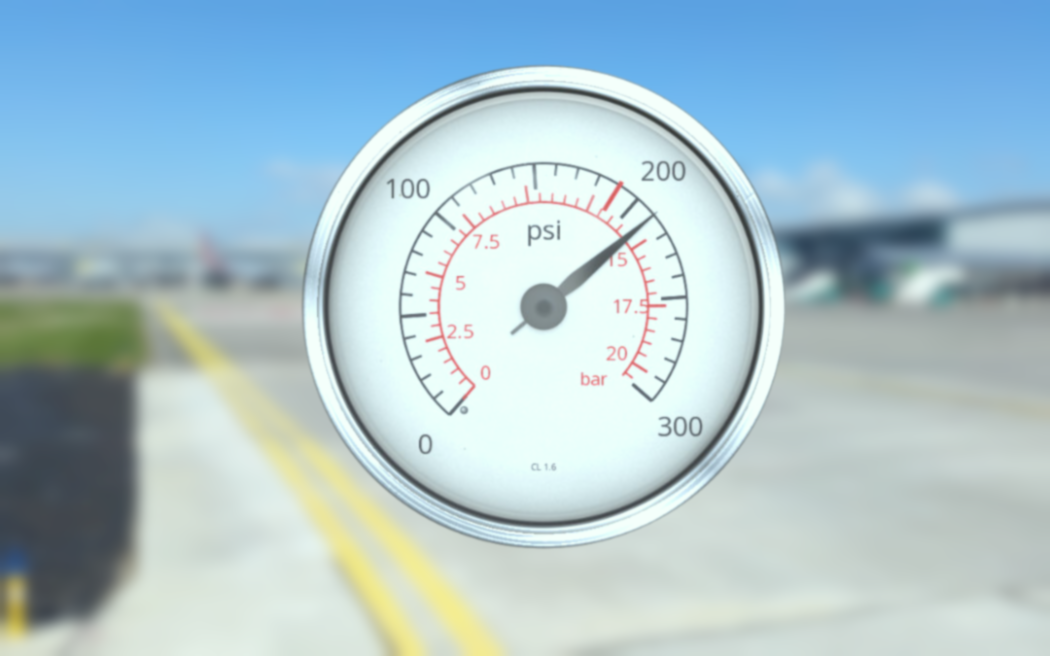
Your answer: **210** psi
